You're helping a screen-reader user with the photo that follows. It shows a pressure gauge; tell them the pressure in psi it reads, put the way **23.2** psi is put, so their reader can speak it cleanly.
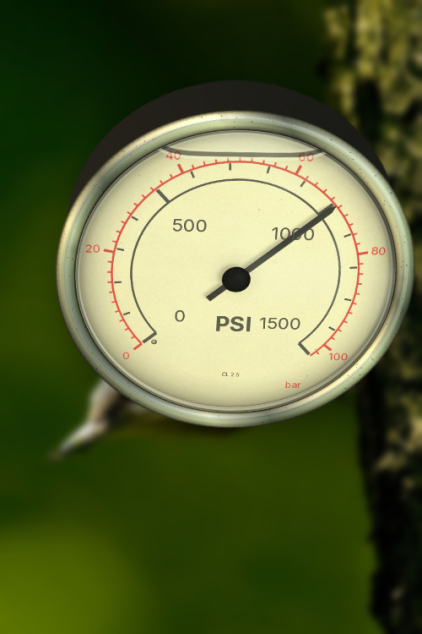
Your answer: **1000** psi
